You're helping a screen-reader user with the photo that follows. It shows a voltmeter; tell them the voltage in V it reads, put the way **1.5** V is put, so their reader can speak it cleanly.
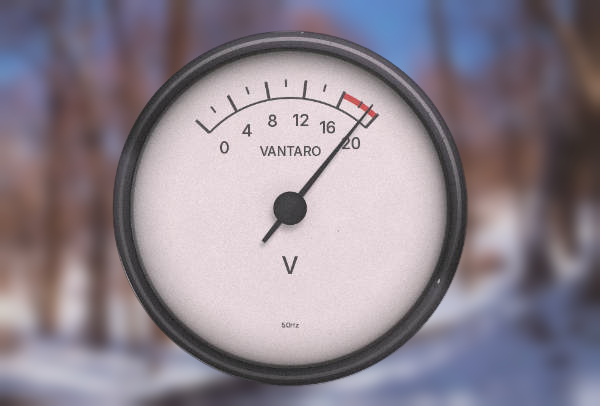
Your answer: **19** V
